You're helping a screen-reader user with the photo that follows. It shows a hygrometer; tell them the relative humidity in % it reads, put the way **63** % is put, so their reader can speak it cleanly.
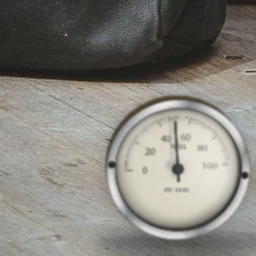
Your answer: **50** %
